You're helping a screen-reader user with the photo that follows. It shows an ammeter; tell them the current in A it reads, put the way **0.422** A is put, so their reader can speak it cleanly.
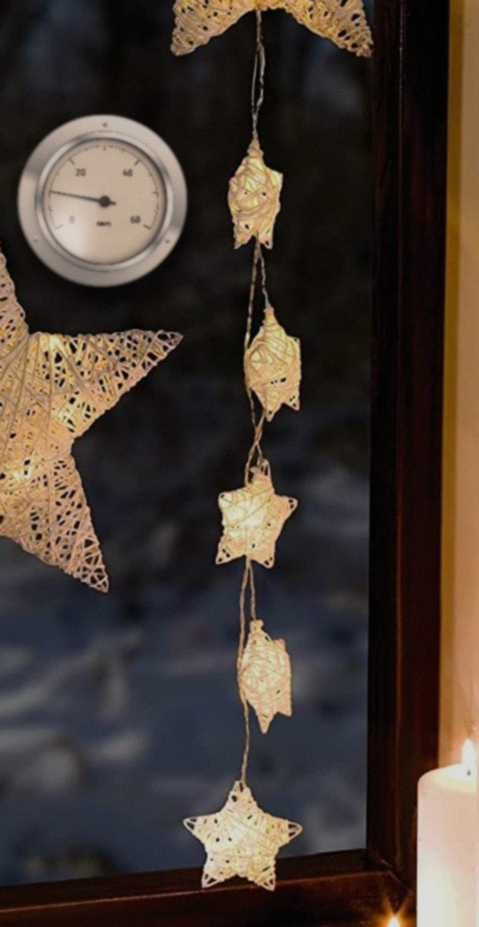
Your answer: **10** A
